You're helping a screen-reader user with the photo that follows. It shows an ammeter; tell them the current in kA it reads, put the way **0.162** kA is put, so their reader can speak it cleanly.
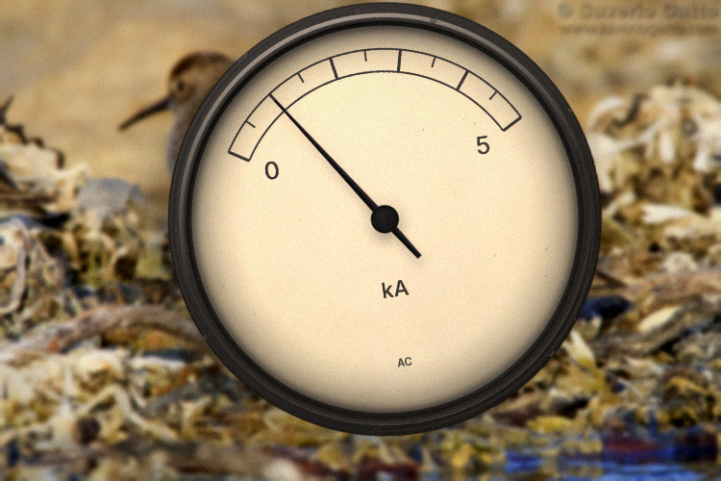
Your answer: **1** kA
